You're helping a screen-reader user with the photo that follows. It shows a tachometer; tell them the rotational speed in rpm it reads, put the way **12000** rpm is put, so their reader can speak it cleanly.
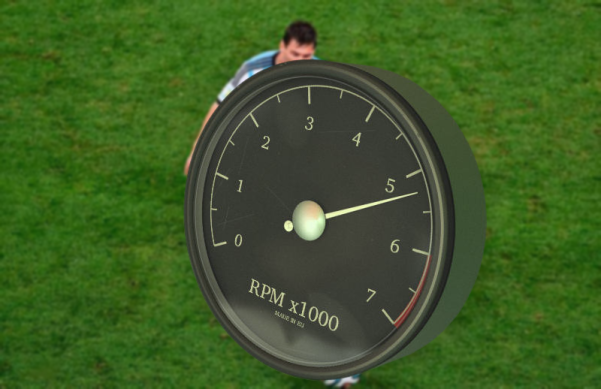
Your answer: **5250** rpm
